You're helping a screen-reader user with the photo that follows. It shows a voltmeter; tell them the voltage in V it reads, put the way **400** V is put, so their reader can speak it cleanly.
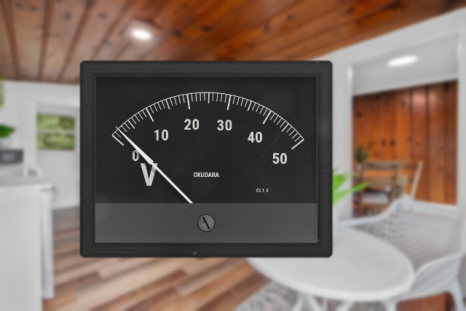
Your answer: **2** V
